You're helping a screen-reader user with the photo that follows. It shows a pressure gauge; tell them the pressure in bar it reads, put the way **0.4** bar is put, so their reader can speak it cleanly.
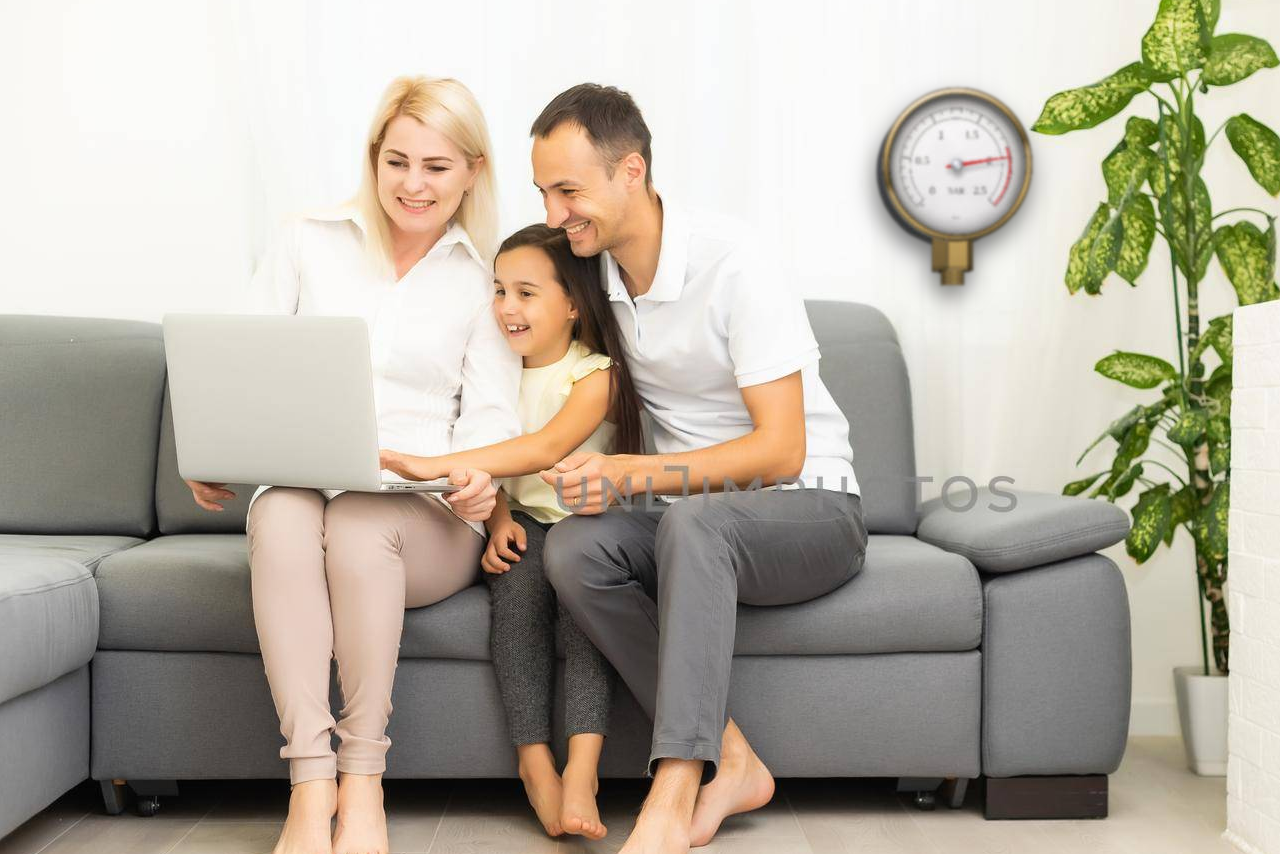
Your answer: **2** bar
